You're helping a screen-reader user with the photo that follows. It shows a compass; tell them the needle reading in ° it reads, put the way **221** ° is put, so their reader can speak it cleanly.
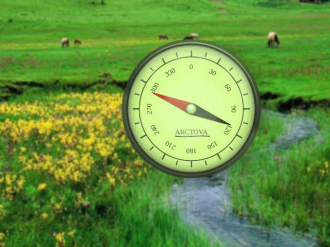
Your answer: **292.5** °
